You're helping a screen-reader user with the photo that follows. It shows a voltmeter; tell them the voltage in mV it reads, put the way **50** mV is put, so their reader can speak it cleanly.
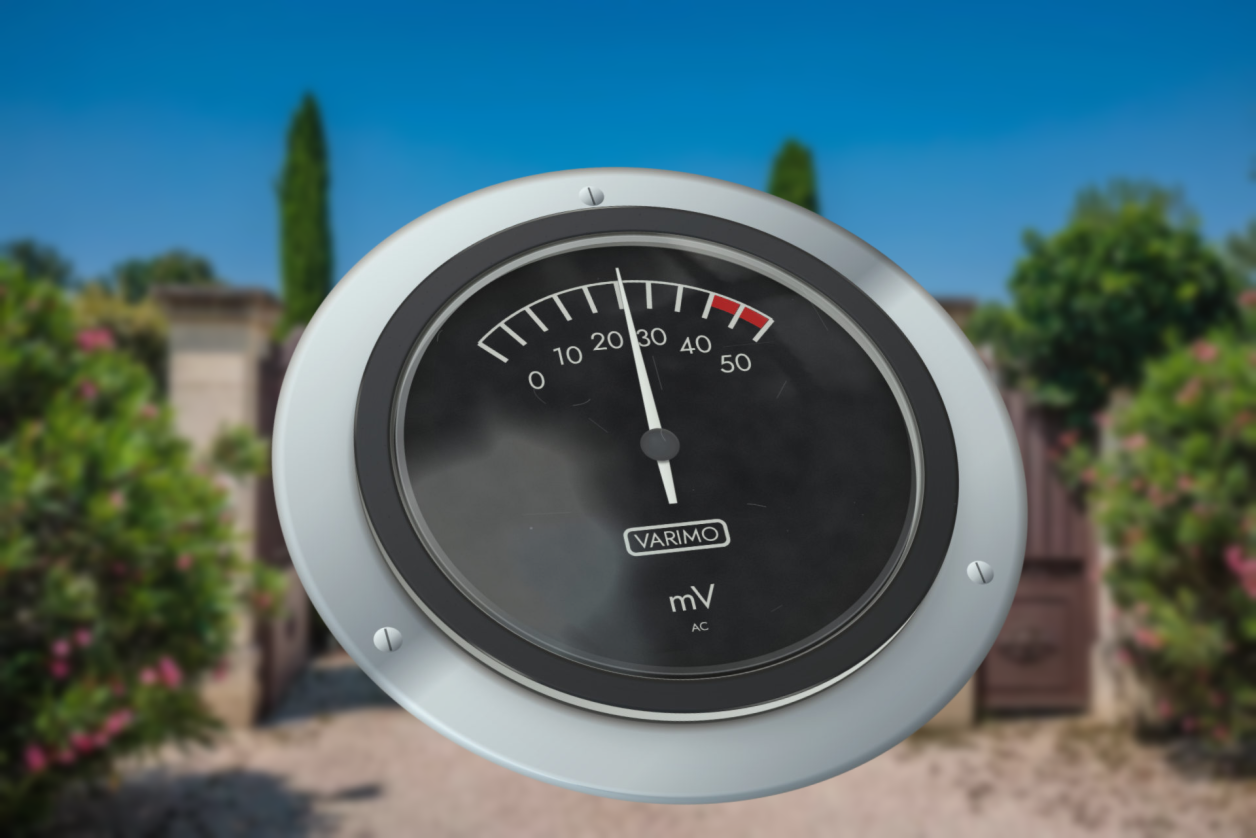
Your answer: **25** mV
